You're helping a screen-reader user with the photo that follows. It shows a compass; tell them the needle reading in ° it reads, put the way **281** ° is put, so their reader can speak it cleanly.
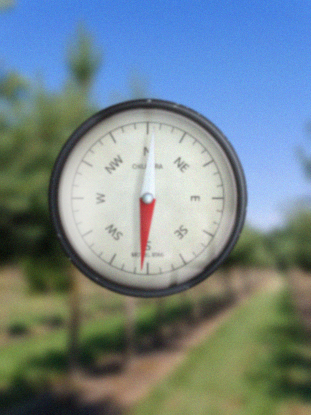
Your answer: **185** °
